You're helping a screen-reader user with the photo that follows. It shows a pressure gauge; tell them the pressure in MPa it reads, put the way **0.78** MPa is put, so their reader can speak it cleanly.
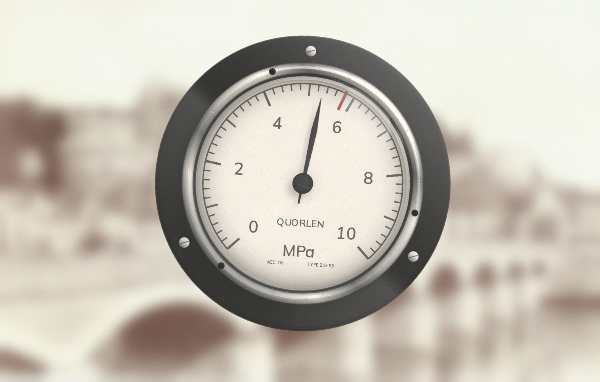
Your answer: **5.3** MPa
